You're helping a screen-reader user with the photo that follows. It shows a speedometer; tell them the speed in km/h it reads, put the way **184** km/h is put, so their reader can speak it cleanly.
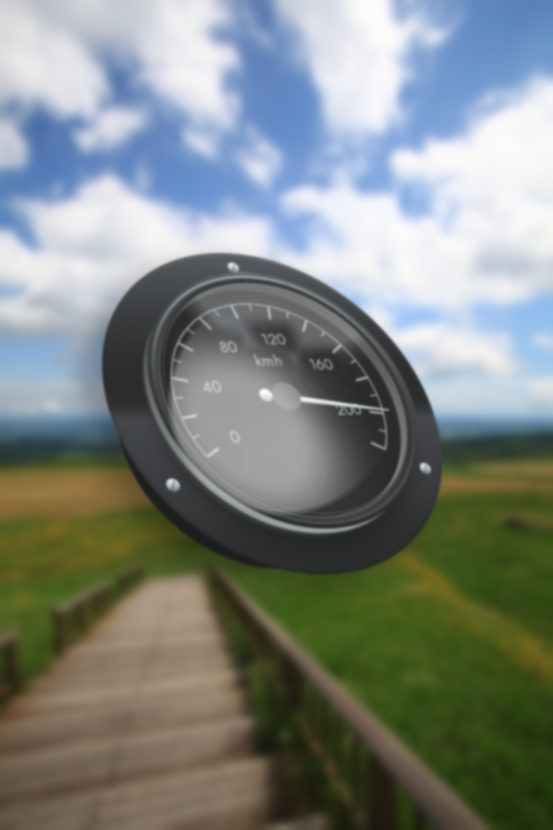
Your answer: **200** km/h
